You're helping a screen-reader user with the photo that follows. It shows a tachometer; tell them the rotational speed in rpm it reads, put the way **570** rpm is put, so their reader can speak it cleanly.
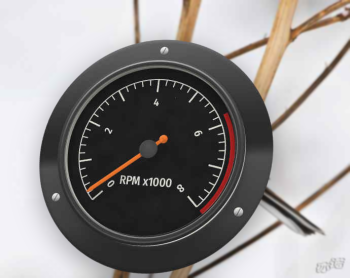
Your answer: **200** rpm
